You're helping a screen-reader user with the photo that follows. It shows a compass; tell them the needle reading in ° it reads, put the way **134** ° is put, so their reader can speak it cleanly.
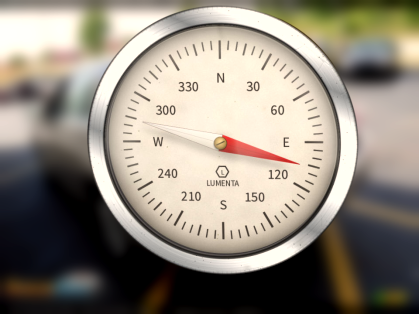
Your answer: **105** °
